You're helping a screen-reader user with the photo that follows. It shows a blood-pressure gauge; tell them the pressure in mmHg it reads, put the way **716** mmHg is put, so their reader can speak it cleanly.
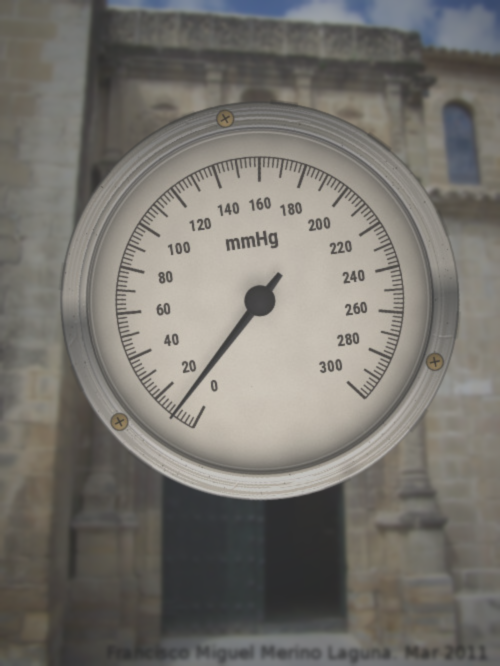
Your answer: **10** mmHg
